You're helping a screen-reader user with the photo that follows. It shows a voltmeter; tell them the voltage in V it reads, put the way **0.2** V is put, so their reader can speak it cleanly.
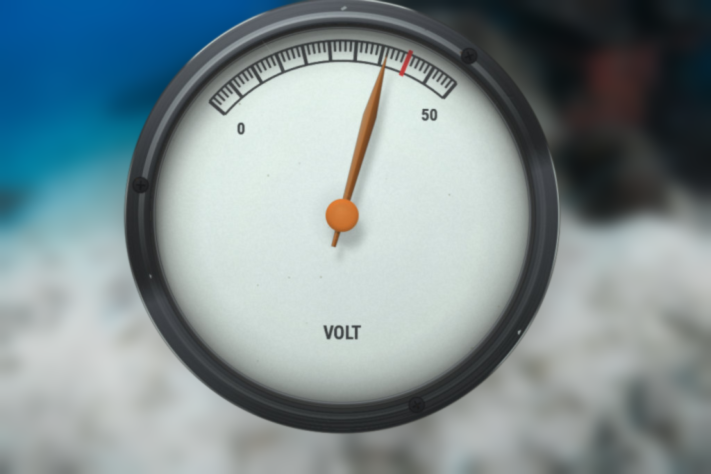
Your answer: **36** V
